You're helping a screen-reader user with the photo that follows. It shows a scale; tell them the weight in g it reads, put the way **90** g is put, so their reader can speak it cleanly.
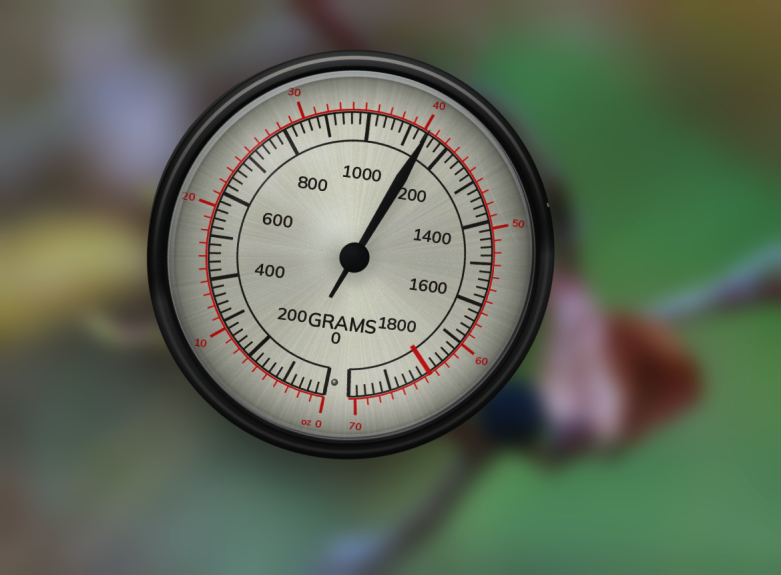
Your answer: **1140** g
